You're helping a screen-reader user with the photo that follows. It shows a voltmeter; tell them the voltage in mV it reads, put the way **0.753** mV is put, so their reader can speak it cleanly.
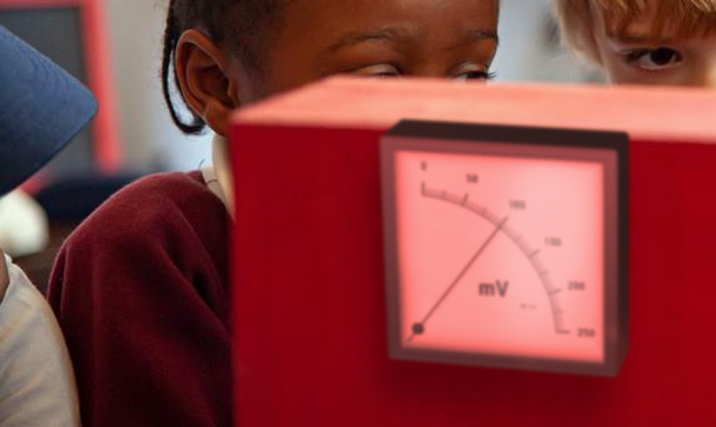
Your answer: **100** mV
